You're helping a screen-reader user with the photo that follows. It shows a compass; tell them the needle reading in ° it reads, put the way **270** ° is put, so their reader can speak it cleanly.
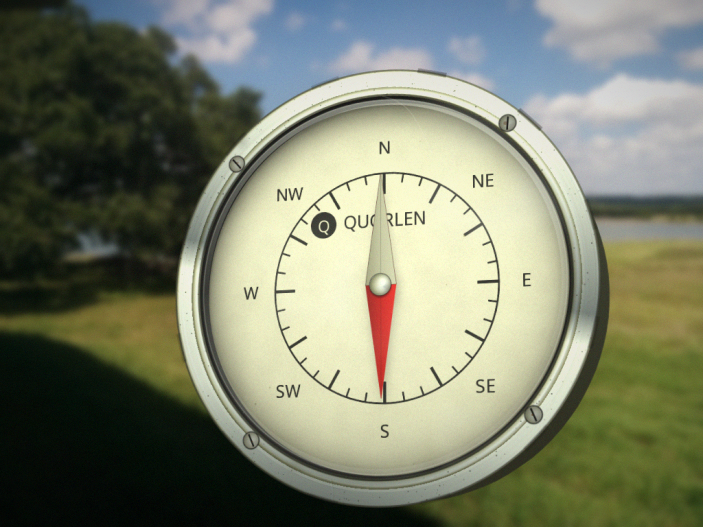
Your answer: **180** °
